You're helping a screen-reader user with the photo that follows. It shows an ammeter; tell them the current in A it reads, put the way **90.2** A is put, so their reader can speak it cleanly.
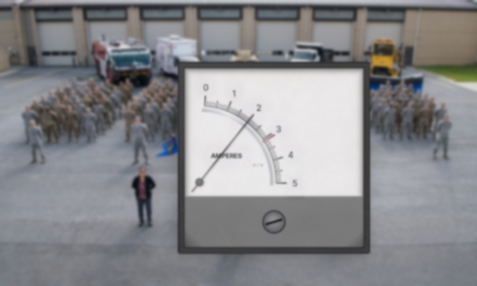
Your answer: **2** A
